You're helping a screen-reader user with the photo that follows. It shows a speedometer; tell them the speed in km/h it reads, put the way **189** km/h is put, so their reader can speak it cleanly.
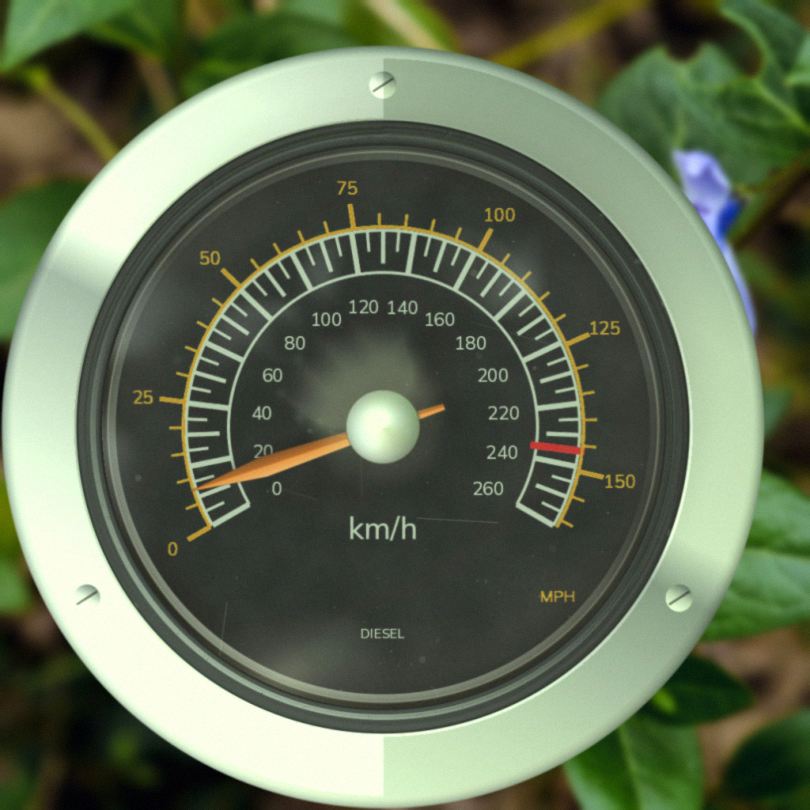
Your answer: **12.5** km/h
